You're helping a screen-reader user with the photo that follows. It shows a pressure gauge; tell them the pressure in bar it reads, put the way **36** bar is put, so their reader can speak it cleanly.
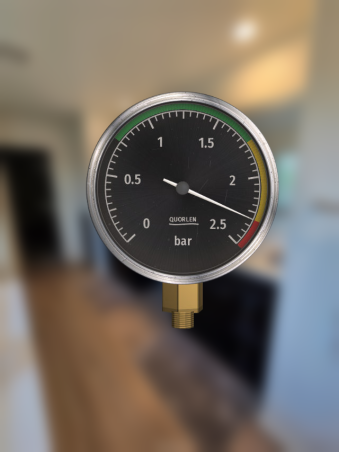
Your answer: **2.3** bar
